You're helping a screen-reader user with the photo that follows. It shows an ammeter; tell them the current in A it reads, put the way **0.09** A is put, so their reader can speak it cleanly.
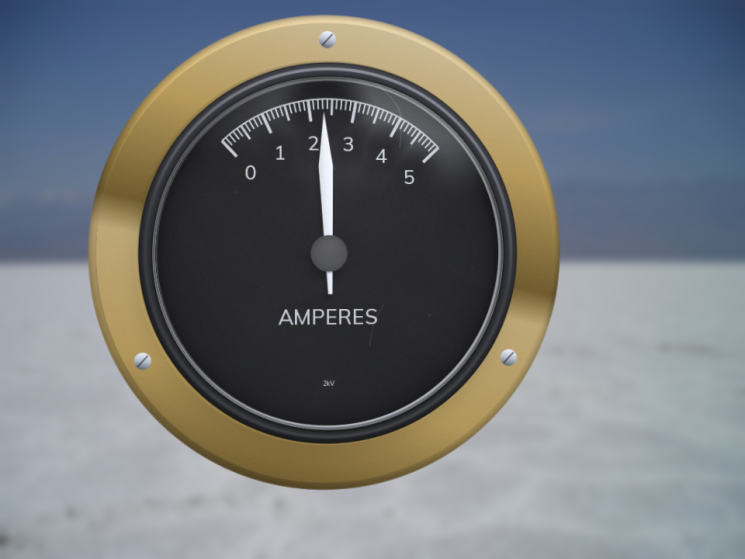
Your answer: **2.3** A
